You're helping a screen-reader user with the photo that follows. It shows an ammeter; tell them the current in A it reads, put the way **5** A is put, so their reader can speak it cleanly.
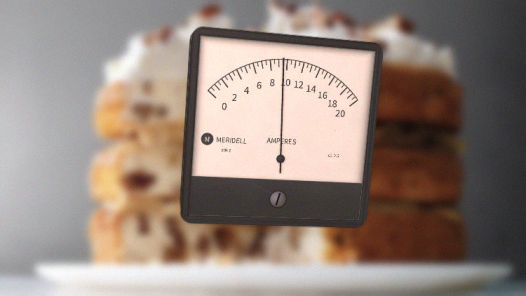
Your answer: **9.5** A
